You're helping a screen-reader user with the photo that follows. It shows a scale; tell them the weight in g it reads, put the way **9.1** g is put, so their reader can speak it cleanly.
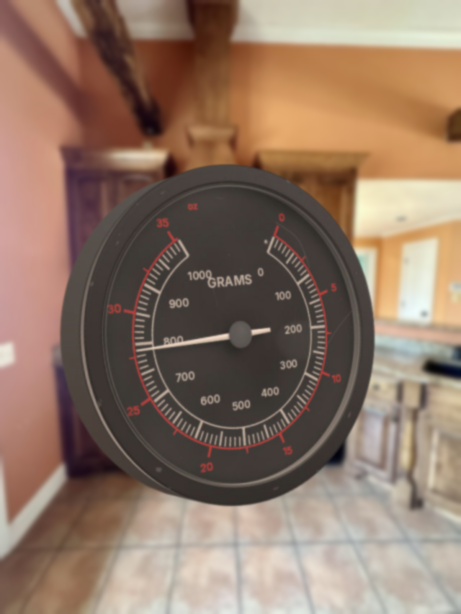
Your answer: **790** g
